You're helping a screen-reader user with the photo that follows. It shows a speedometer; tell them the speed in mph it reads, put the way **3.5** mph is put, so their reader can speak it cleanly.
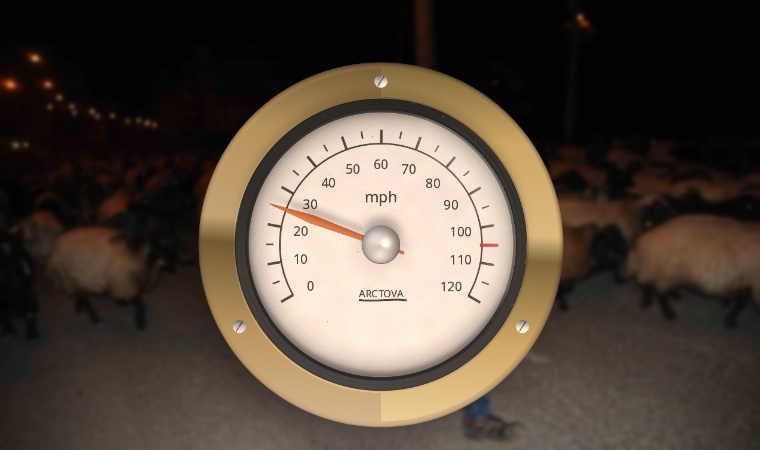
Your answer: **25** mph
